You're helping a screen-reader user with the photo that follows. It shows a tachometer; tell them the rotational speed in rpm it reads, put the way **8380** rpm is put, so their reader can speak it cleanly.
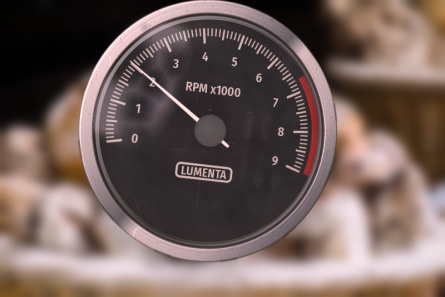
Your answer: **2000** rpm
